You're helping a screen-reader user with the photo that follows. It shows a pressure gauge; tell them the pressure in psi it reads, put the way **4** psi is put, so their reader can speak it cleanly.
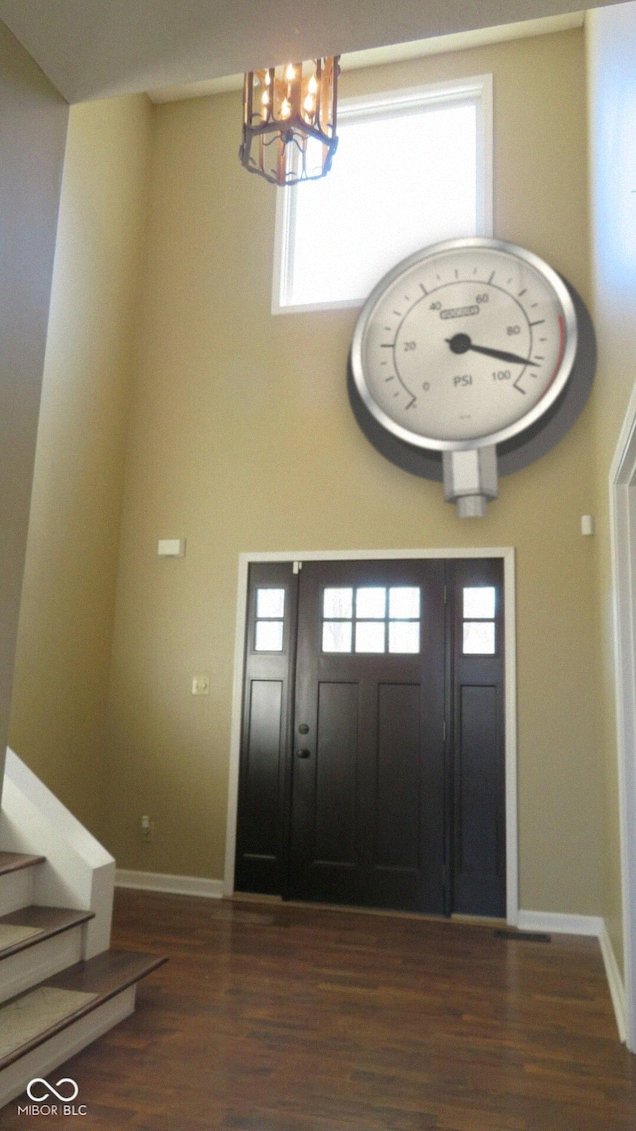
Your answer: **92.5** psi
